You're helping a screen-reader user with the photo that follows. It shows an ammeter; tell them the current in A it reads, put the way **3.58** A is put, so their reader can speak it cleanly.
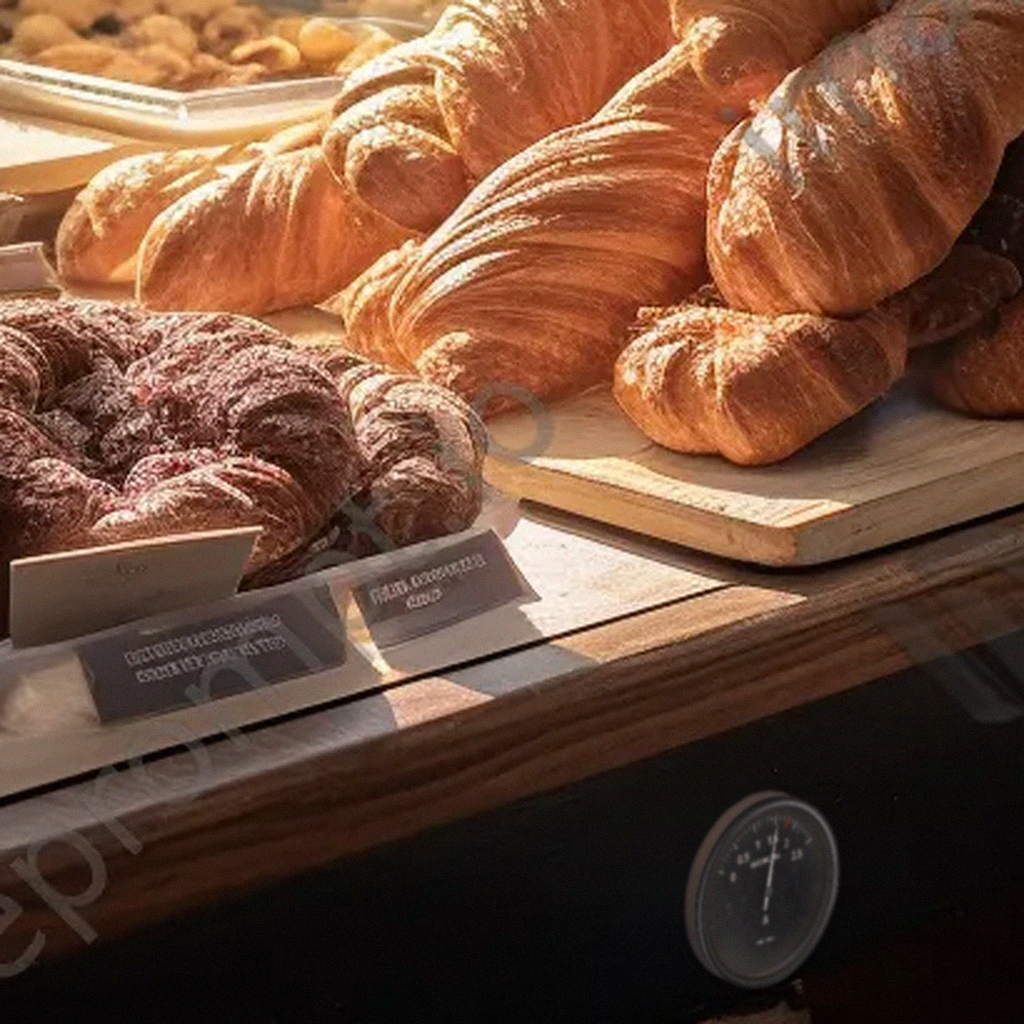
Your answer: **1.5** A
